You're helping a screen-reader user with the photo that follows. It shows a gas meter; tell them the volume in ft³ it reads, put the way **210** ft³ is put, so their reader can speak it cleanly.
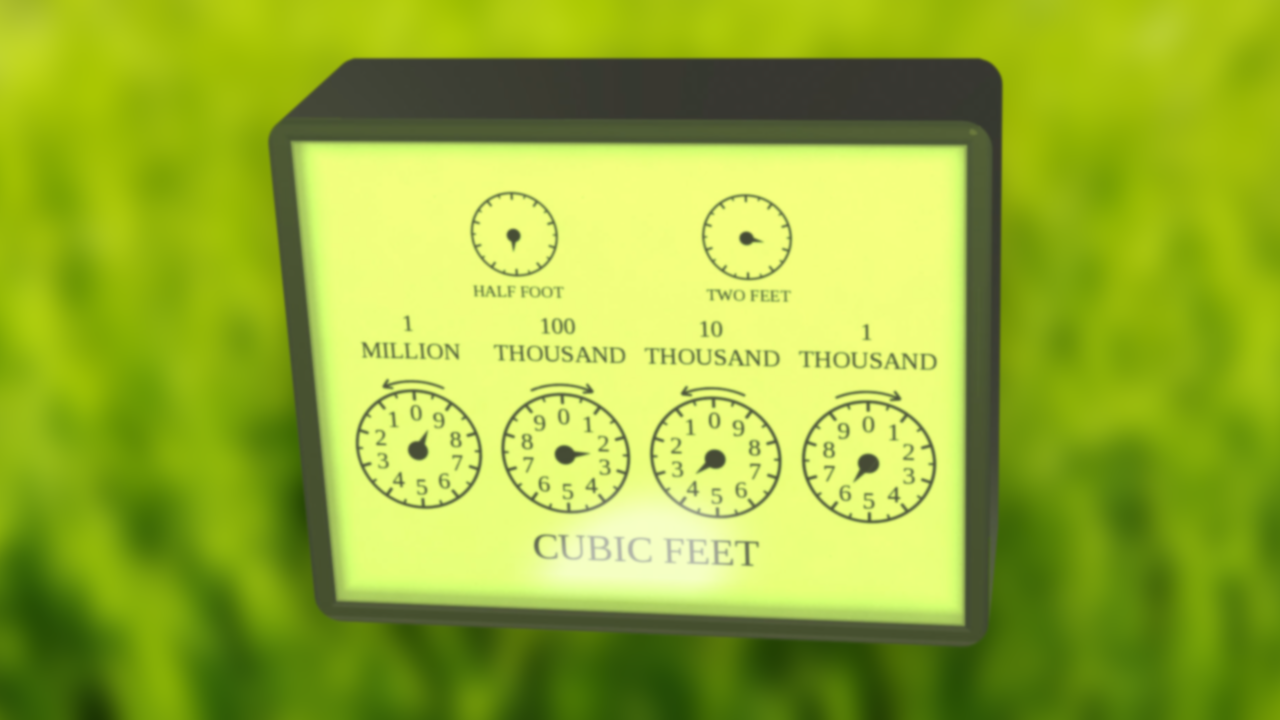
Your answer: **923600** ft³
